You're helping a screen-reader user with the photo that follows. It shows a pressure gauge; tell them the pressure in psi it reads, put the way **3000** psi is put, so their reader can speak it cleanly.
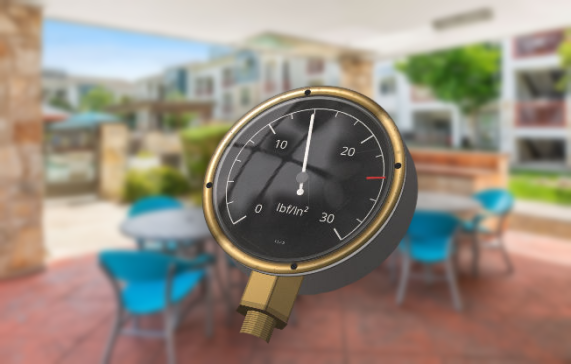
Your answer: **14** psi
